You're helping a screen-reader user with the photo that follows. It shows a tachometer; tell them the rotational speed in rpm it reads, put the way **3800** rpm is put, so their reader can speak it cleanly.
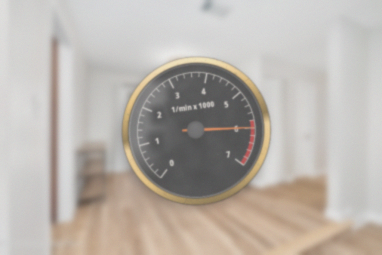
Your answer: **6000** rpm
